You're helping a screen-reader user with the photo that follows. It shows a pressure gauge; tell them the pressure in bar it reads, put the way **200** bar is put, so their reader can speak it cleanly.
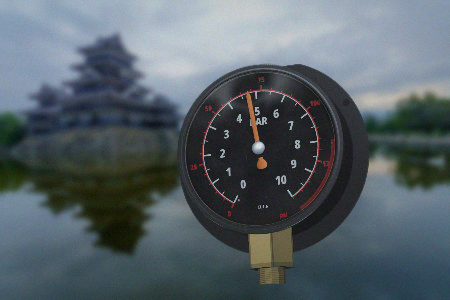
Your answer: **4.75** bar
